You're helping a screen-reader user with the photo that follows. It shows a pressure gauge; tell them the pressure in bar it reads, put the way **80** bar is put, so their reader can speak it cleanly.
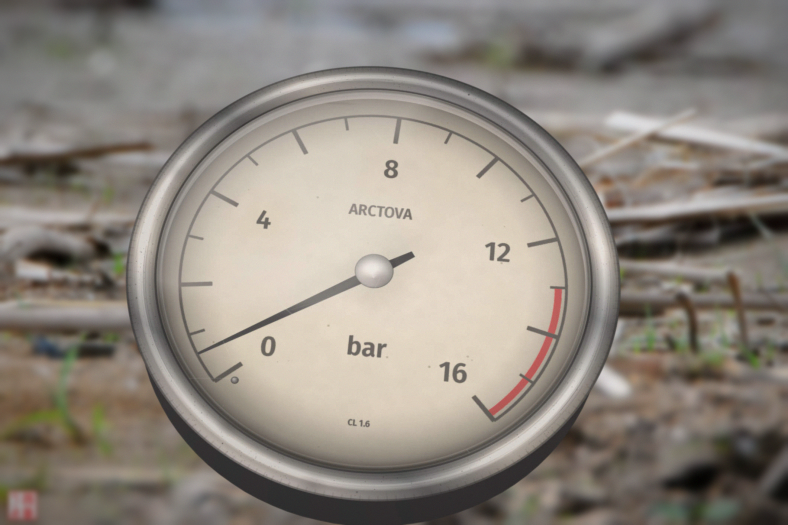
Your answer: **0.5** bar
